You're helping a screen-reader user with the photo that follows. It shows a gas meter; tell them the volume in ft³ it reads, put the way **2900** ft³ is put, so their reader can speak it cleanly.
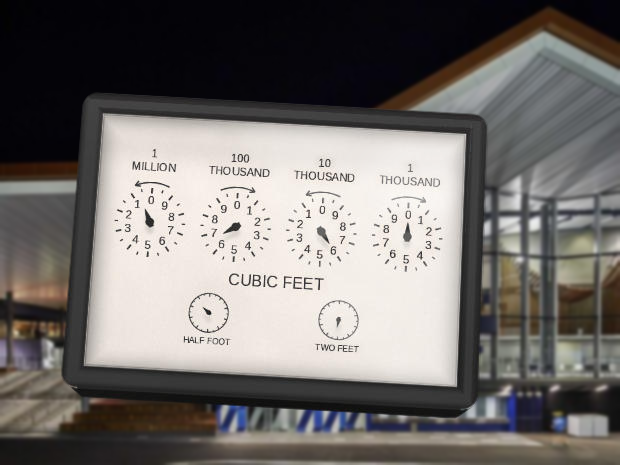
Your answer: **66000** ft³
